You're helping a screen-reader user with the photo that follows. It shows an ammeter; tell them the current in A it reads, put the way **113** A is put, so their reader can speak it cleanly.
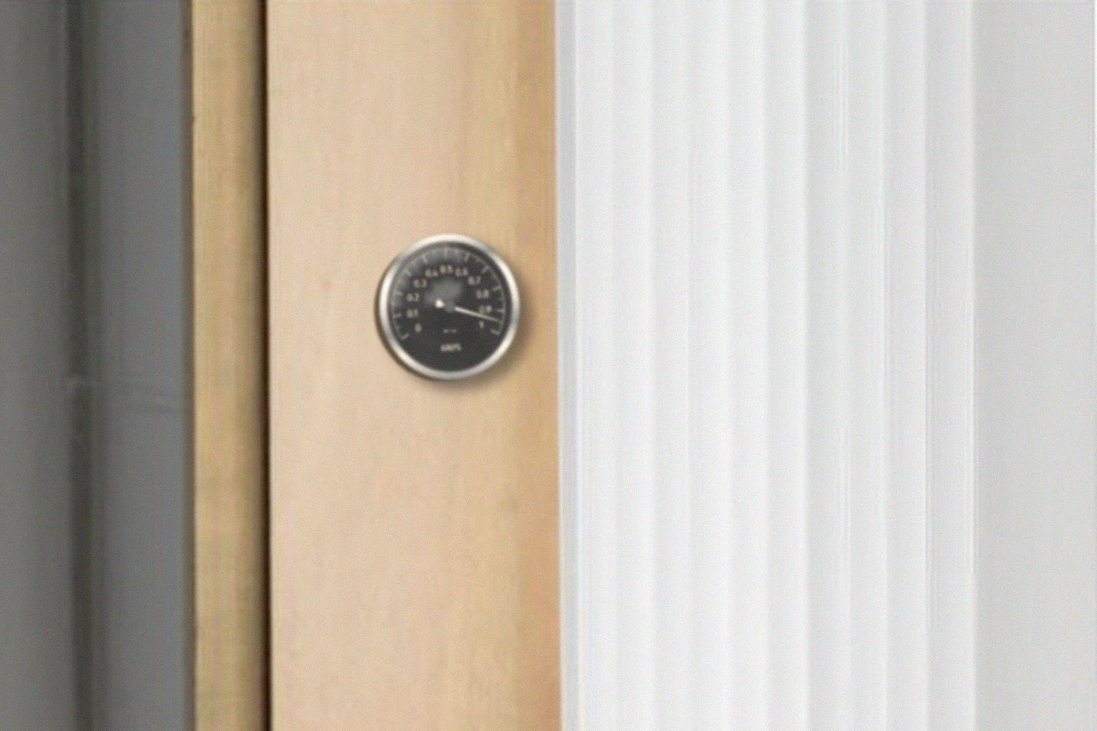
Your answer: **0.95** A
